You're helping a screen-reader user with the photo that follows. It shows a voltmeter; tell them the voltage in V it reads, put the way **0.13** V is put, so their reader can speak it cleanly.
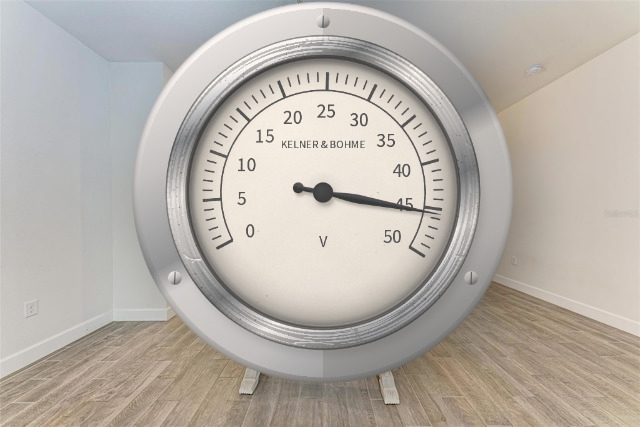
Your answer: **45.5** V
